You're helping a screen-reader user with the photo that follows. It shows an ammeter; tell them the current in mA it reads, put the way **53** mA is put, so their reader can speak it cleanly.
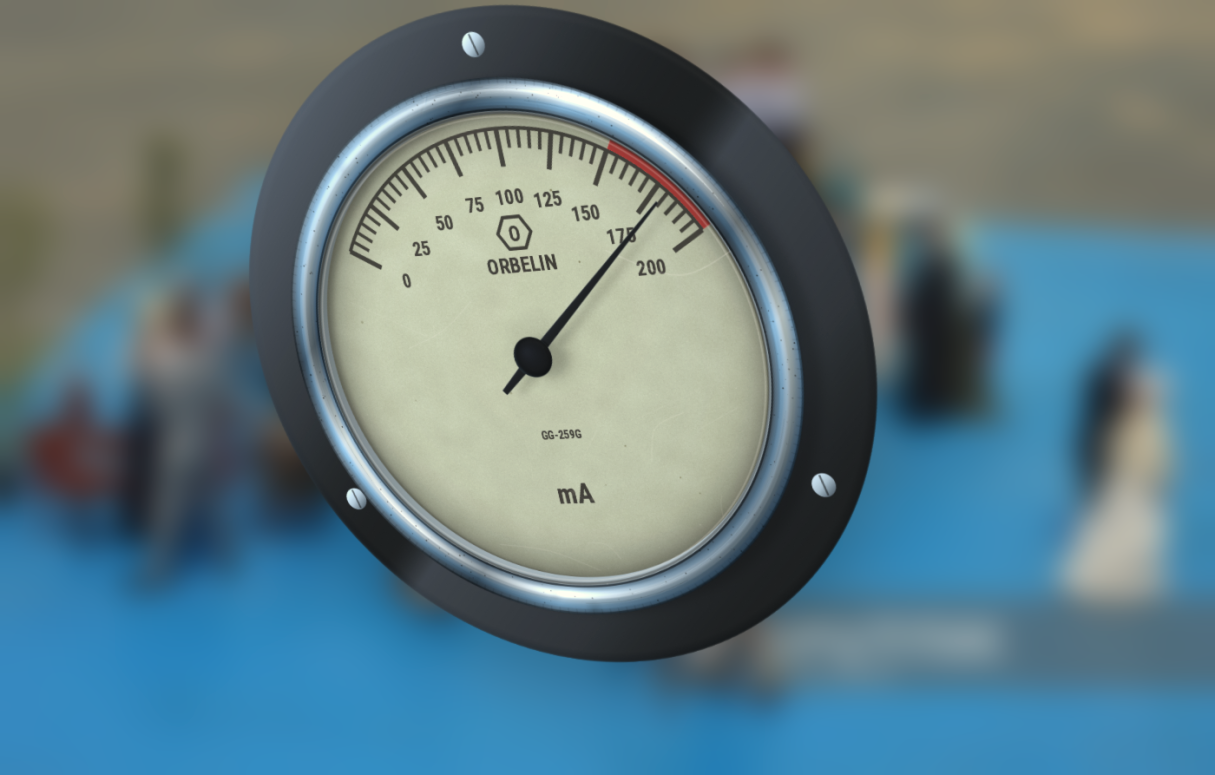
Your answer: **180** mA
